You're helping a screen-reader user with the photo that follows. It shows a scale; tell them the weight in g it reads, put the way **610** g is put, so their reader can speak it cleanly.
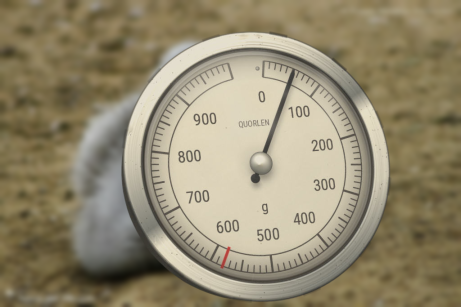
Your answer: **50** g
